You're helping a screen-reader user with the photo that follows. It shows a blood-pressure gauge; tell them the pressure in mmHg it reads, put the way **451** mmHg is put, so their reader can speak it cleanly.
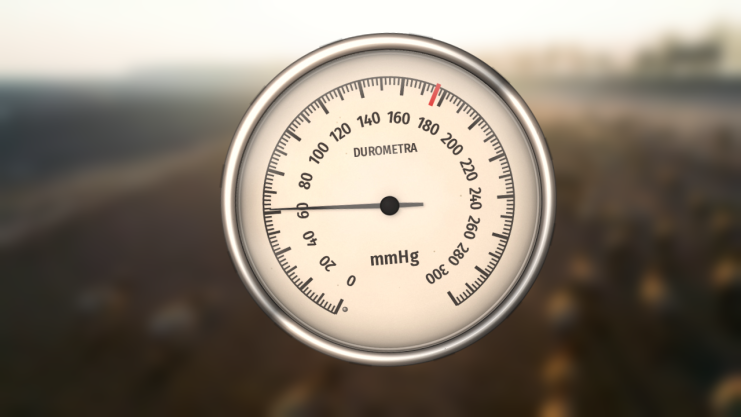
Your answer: **62** mmHg
